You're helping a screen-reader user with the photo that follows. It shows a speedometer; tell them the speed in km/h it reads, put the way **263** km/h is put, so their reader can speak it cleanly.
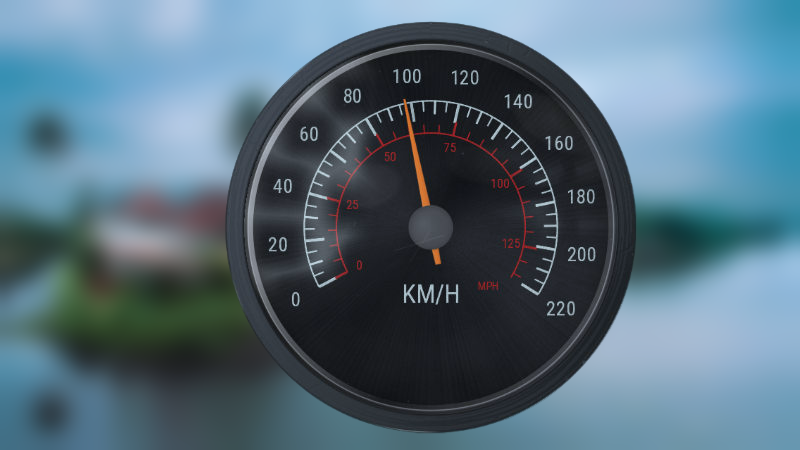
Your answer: **97.5** km/h
